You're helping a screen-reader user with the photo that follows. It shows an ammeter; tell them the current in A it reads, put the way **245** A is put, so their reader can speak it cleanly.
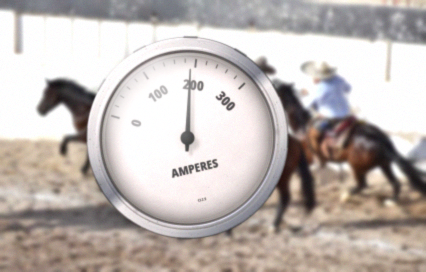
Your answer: **190** A
